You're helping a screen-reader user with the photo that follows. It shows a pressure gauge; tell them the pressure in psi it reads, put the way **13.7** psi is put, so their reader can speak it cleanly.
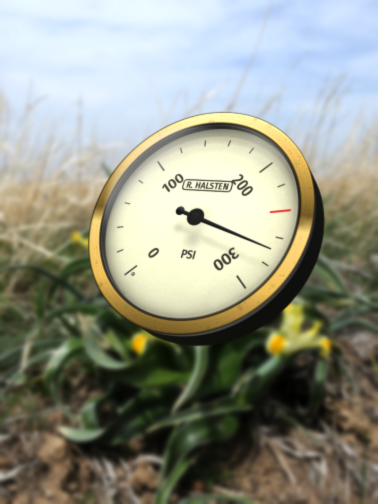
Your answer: **270** psi
